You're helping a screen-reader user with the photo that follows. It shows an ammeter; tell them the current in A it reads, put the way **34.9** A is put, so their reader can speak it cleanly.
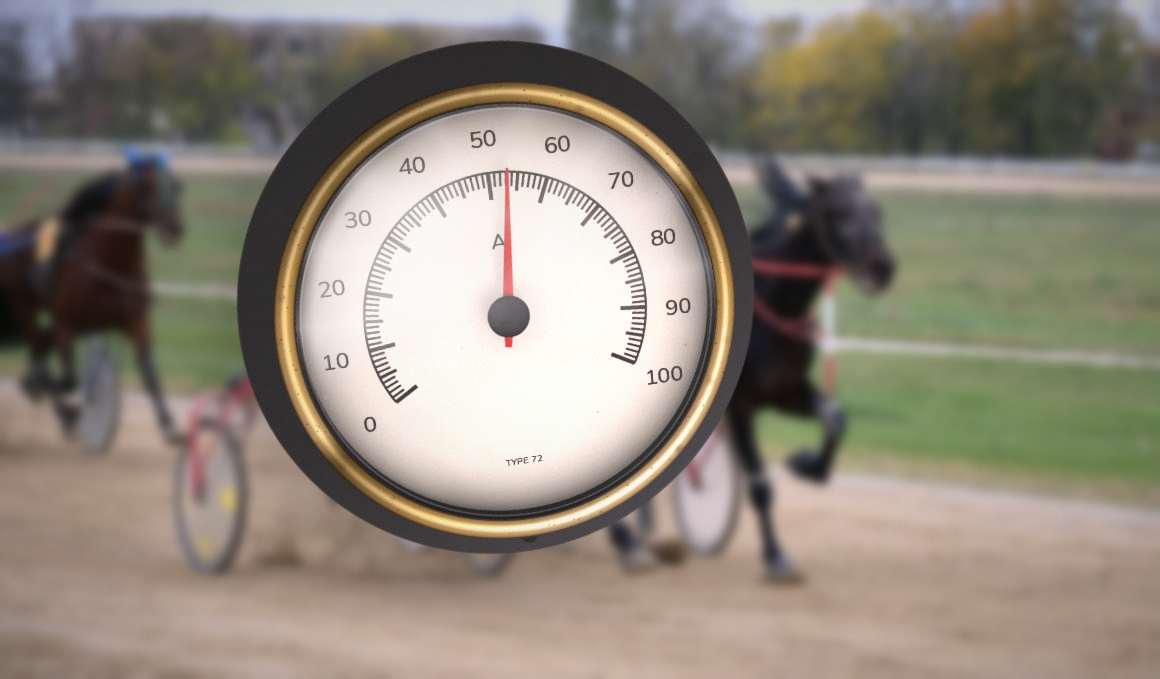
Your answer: **53** A
